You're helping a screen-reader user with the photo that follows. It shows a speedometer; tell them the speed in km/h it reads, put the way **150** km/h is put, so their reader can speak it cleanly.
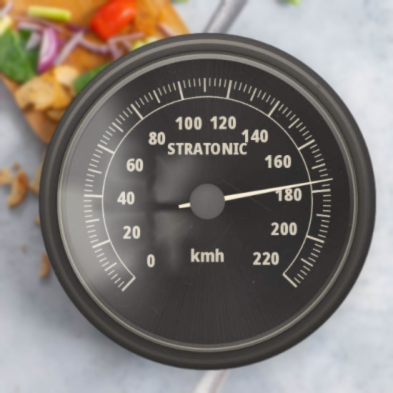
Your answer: **176** km/h
